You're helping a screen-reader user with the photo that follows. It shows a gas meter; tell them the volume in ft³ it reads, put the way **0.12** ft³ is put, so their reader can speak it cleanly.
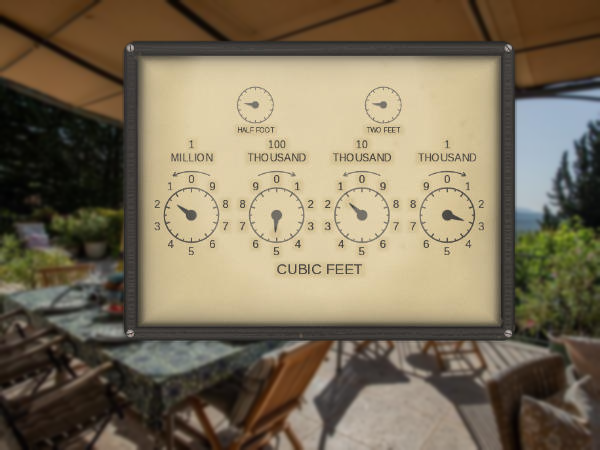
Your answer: **151300** ft³
